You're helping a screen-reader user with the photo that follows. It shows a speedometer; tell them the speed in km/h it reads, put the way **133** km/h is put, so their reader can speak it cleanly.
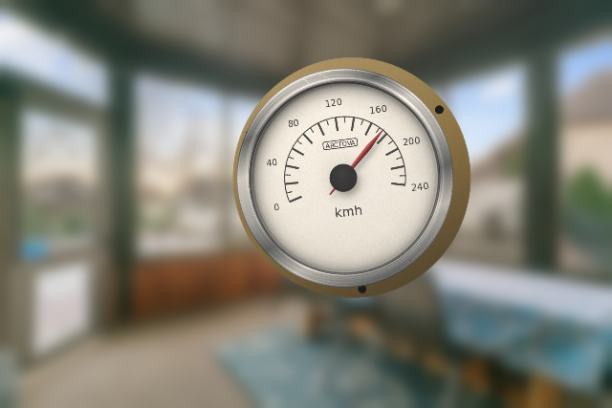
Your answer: **175** km/h
